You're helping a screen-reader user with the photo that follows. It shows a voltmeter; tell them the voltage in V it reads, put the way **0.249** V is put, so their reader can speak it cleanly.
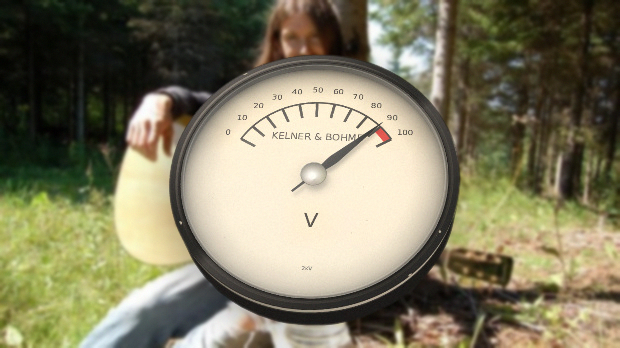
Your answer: **90** V
